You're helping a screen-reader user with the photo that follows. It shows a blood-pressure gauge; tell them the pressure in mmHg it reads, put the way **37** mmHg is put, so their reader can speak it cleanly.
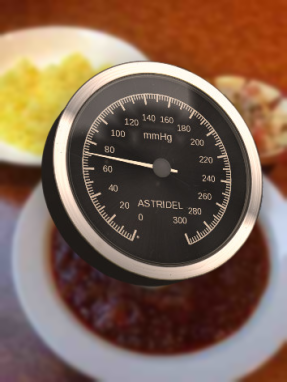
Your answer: **70** mmHg
